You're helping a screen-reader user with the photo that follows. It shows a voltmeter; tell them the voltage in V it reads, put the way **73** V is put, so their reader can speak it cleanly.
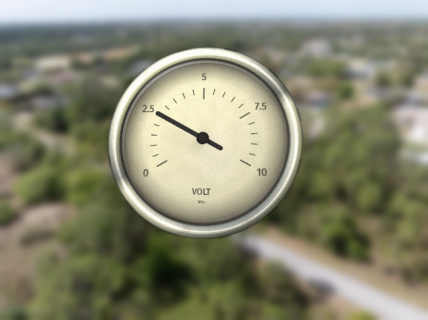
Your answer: **2.5** V
